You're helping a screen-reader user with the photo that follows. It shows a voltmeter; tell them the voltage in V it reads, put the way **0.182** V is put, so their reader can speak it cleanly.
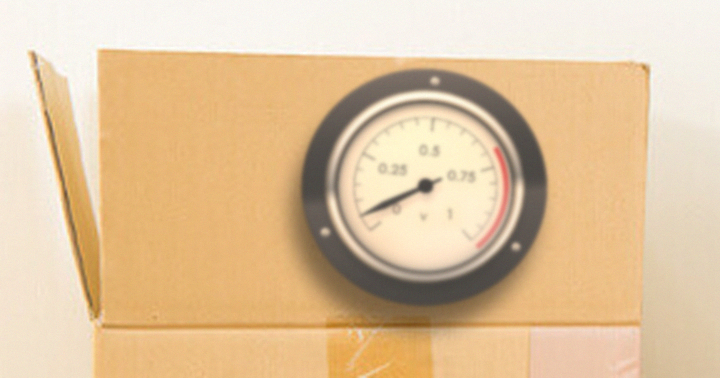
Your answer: **0.05** V
